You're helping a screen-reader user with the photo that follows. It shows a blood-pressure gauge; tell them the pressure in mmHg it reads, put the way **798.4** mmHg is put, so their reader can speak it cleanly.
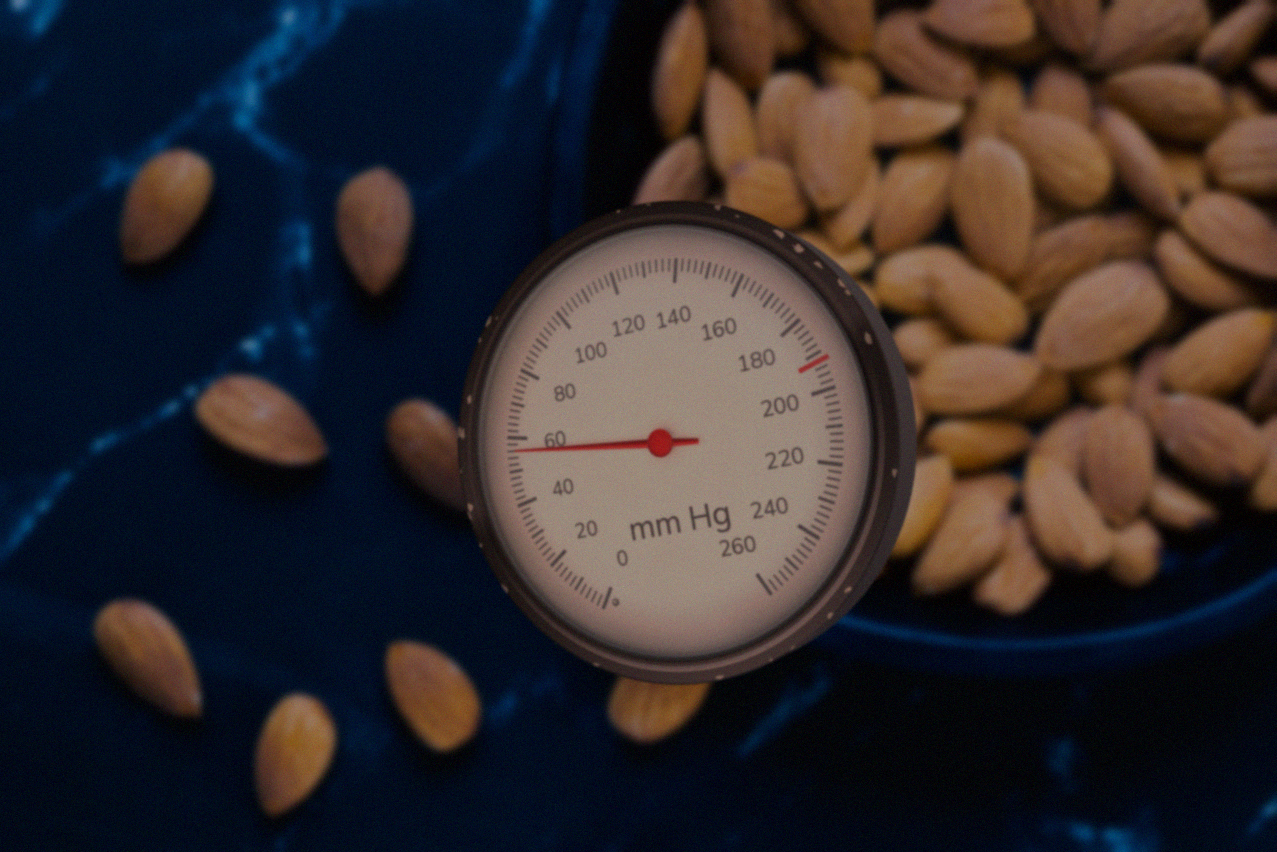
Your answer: **56** mmHg
